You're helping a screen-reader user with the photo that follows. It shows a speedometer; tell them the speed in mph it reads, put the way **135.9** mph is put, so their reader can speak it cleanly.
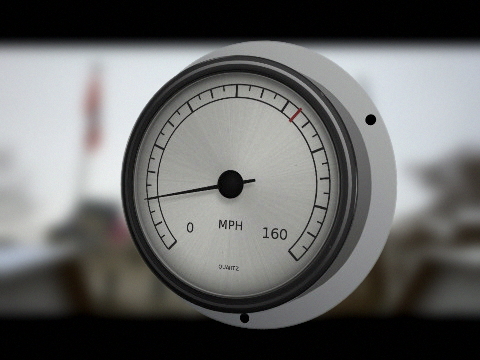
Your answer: **20** mph
